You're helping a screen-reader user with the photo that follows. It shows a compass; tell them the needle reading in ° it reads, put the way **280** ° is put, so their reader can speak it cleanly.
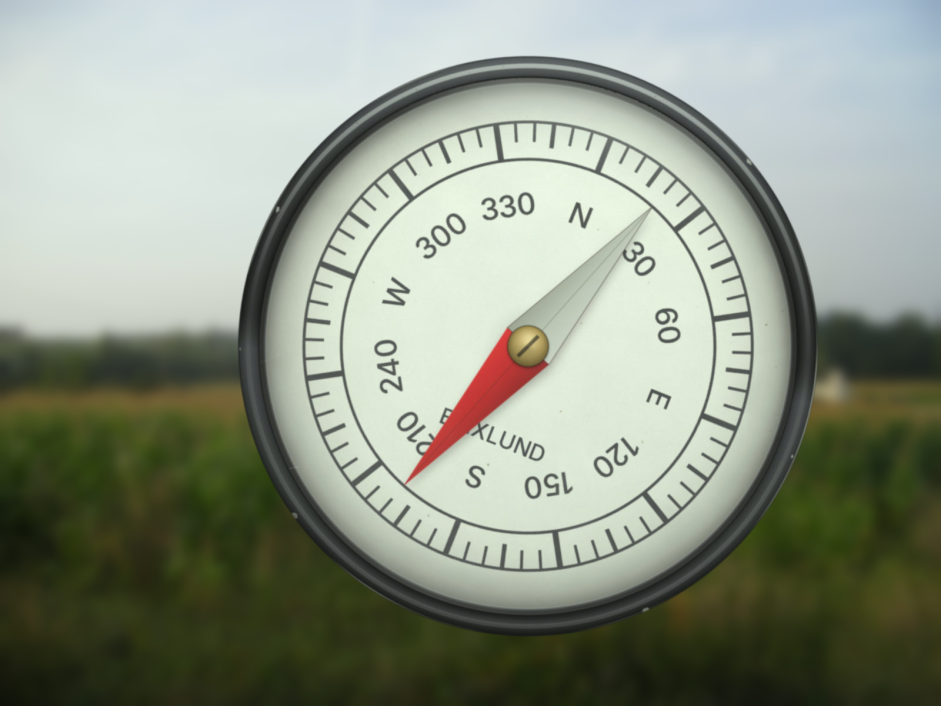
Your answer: **200** °
